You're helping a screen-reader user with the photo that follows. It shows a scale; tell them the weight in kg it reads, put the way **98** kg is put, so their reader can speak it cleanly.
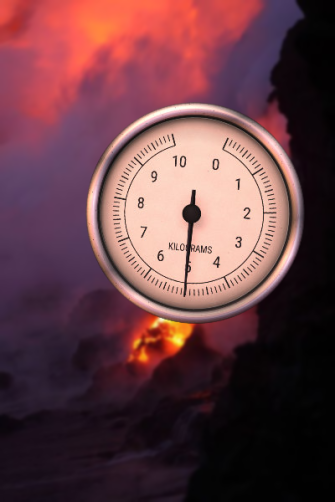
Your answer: **5** kg
